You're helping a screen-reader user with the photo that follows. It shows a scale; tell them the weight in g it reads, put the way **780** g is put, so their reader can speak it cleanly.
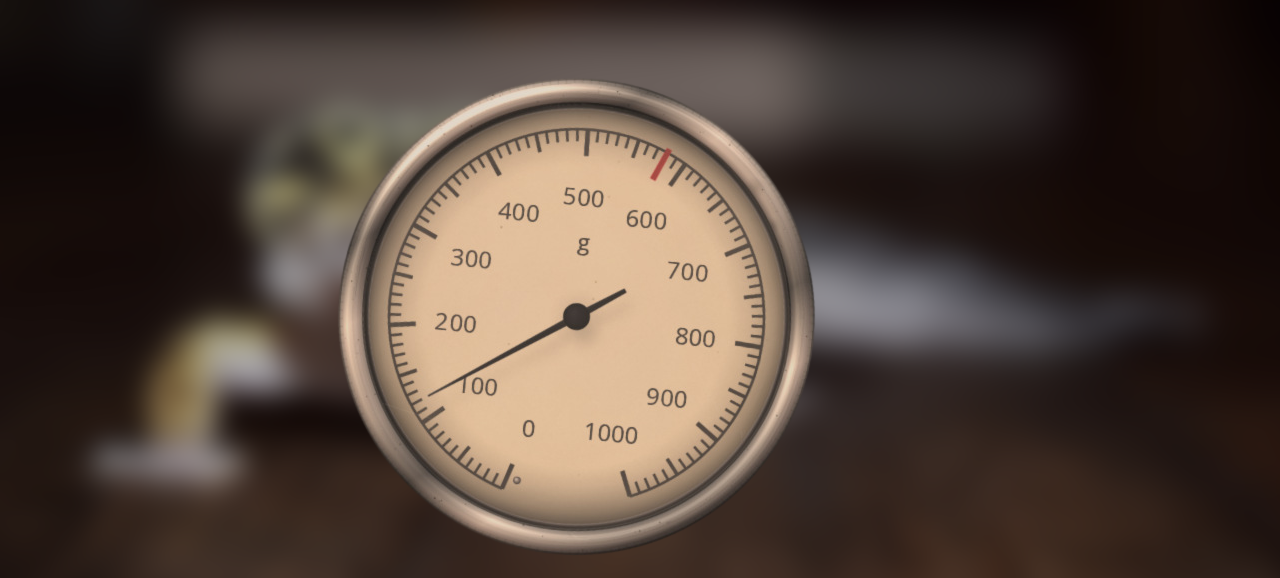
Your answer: **120** g
